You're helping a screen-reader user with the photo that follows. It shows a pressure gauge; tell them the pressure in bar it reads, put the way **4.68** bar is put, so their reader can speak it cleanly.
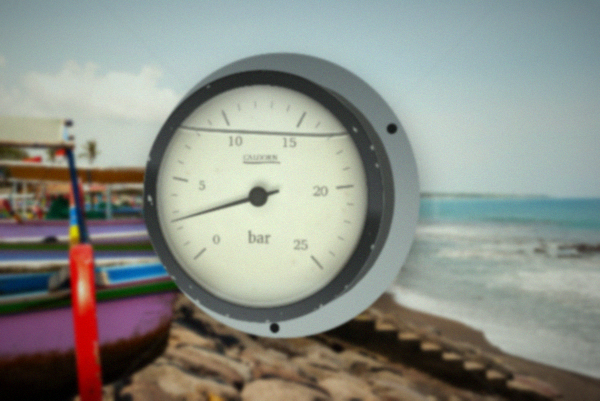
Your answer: **2.5** bar
